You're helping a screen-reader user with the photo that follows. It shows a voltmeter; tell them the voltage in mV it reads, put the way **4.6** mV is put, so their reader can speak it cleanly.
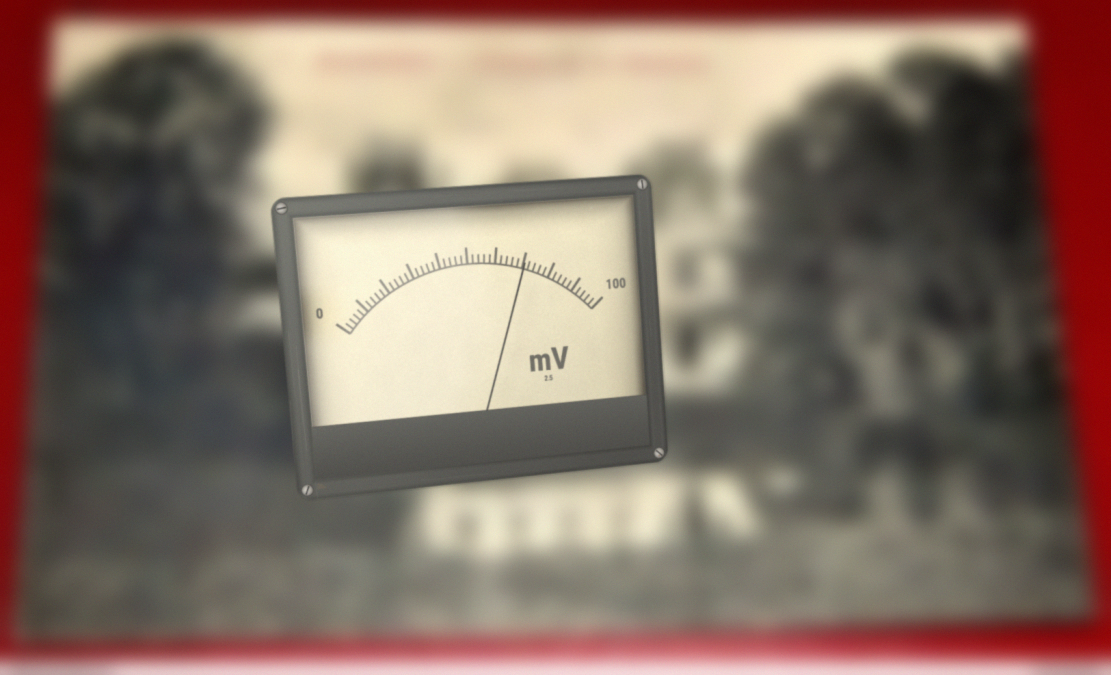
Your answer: **70** mV
